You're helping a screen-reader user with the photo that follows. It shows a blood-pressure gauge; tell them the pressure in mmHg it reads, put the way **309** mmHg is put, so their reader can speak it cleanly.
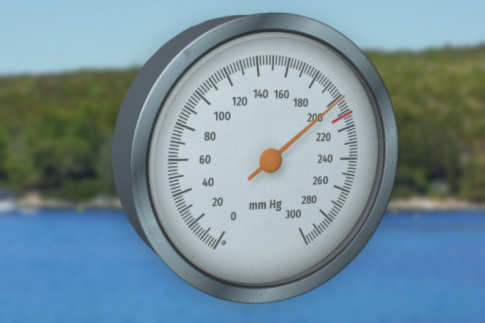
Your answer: **200** mmHg
